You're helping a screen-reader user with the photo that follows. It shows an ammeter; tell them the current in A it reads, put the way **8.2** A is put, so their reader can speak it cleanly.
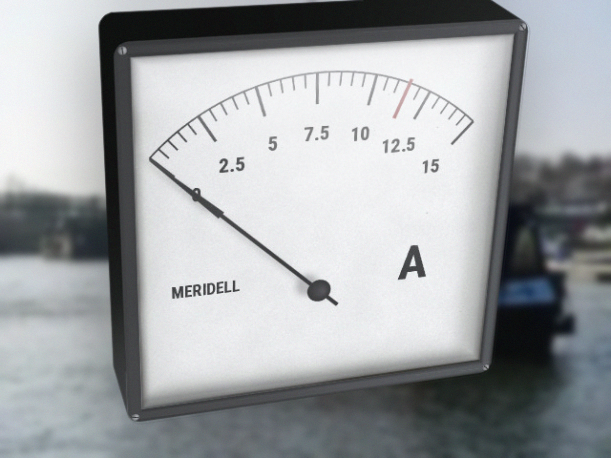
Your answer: **0** A
